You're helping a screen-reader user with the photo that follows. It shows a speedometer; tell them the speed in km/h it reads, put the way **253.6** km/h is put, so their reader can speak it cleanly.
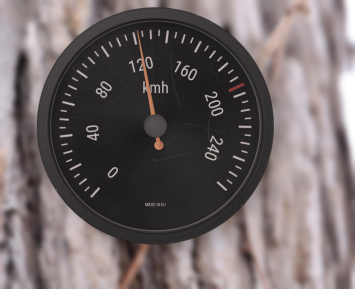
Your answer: **122.5** km/h
